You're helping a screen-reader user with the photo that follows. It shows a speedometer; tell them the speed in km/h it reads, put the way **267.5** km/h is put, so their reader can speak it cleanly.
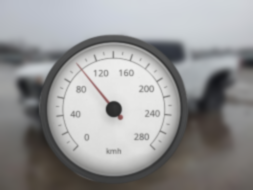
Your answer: **100** km/h
